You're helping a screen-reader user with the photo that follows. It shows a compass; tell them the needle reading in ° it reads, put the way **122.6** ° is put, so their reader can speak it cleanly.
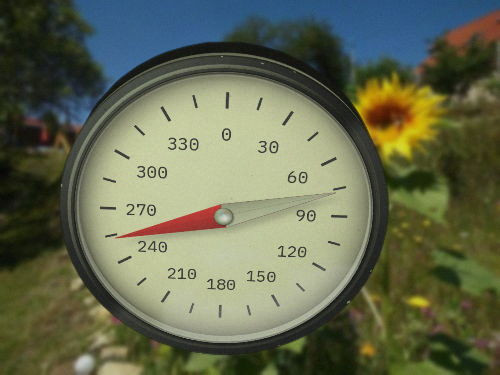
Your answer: **255** °
